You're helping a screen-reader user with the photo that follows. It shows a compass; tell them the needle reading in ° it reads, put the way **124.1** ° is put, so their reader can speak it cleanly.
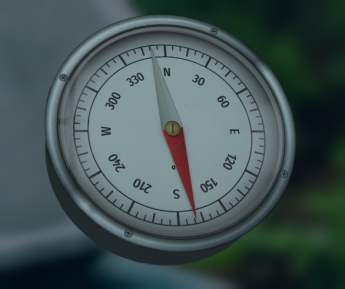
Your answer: **170** °
